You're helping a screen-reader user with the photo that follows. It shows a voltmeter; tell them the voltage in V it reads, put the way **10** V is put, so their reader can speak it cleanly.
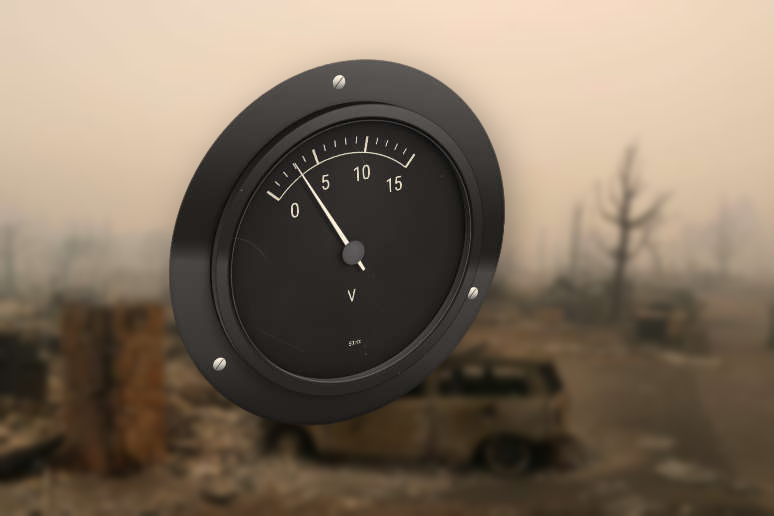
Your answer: **3** V
